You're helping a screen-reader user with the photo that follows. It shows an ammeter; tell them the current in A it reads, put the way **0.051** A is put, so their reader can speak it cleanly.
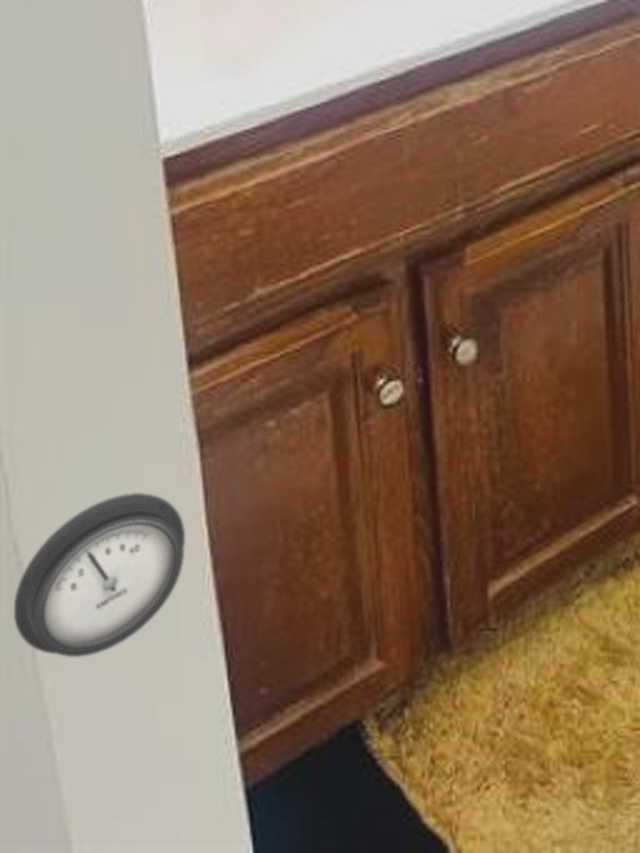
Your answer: **4** A
